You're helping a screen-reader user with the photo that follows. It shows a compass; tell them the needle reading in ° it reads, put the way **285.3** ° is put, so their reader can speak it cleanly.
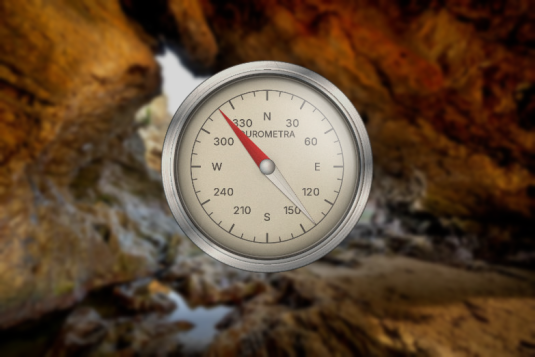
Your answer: **320** °
